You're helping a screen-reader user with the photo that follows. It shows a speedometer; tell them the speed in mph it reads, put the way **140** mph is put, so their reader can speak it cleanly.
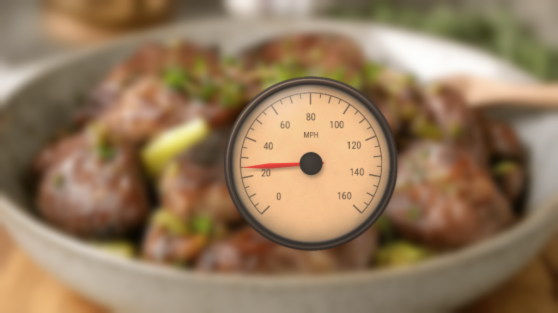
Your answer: **25** mph
